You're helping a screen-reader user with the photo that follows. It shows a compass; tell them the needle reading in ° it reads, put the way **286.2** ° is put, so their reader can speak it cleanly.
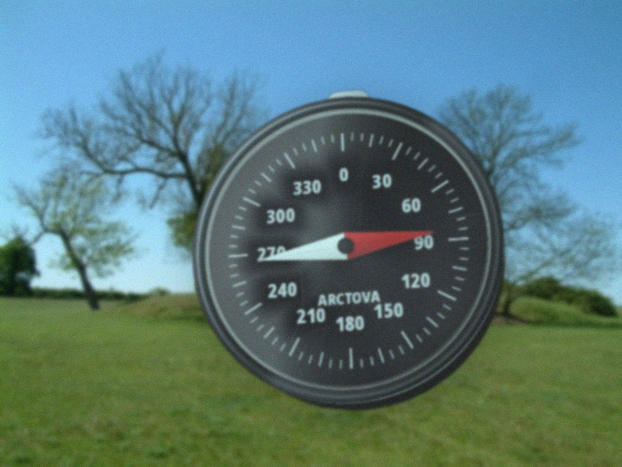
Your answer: **85** °
